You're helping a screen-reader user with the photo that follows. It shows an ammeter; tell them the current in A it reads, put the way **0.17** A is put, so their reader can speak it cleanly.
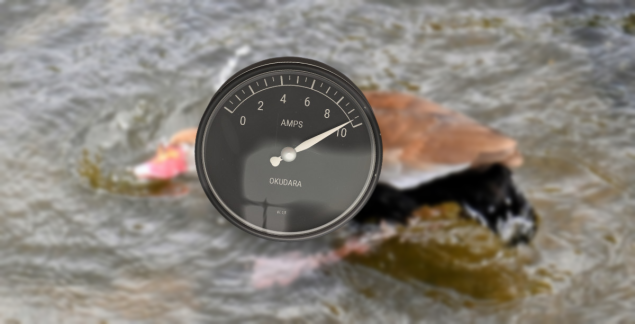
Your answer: **9.5** A
